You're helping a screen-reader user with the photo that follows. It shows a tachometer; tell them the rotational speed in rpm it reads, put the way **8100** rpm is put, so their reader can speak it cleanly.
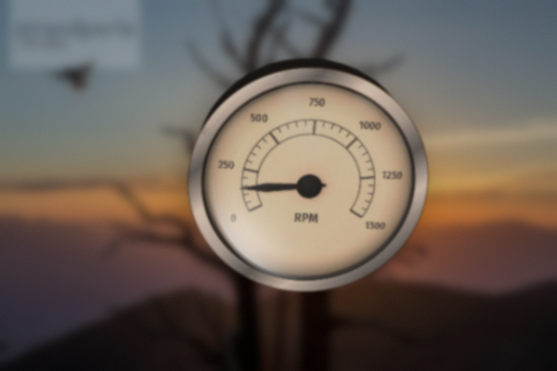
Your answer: **150** rpm
